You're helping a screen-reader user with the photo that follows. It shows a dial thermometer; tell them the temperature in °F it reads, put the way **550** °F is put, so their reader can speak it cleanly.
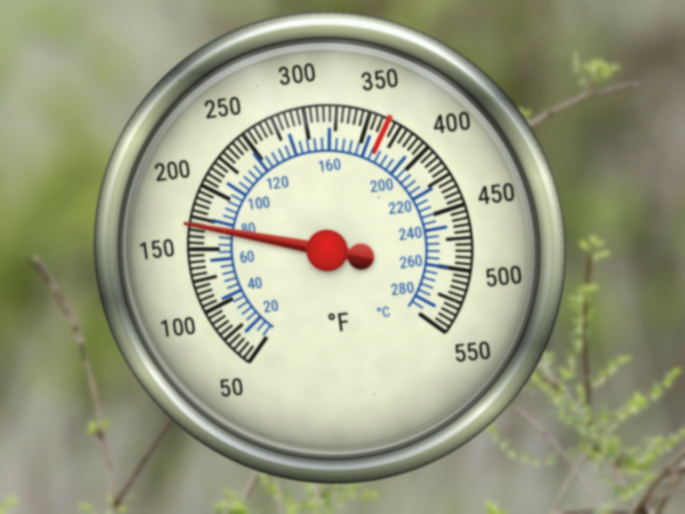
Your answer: **170** °F
